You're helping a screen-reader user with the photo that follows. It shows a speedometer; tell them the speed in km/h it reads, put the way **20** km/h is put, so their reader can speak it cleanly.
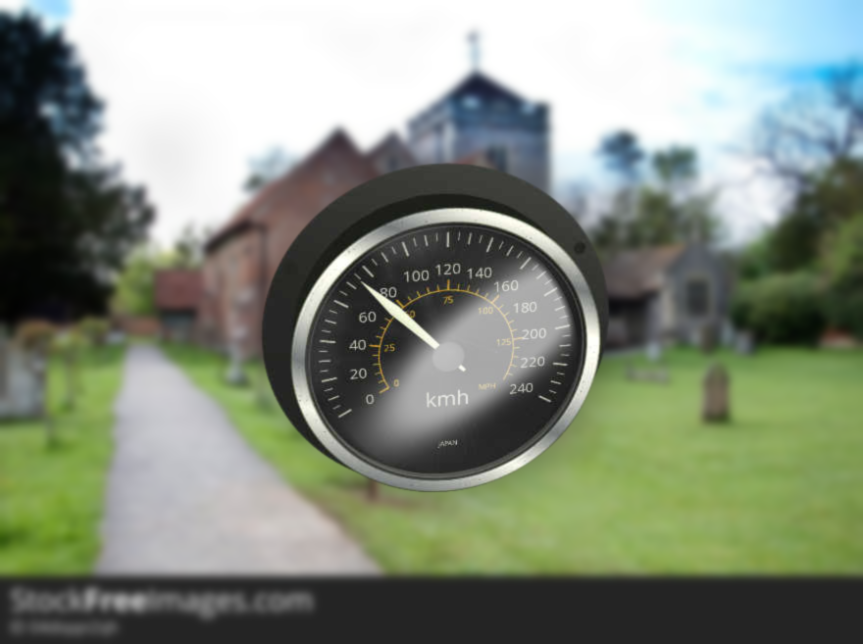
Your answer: **75** km/h
